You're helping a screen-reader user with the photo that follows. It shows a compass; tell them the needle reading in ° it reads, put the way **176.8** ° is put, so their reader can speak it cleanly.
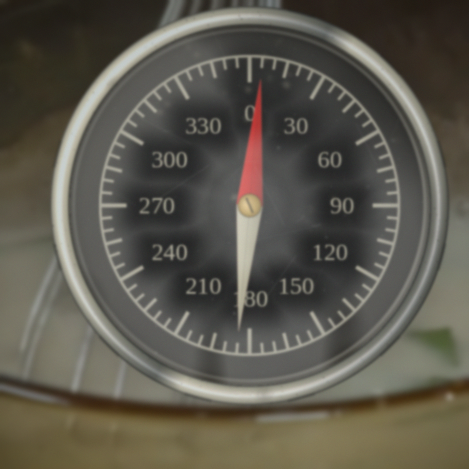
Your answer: **5** °
